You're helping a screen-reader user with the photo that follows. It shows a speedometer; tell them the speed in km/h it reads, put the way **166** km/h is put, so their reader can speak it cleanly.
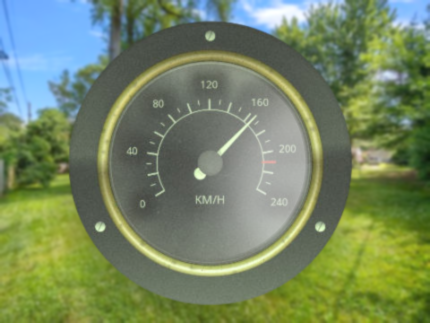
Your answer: **165** km/h
